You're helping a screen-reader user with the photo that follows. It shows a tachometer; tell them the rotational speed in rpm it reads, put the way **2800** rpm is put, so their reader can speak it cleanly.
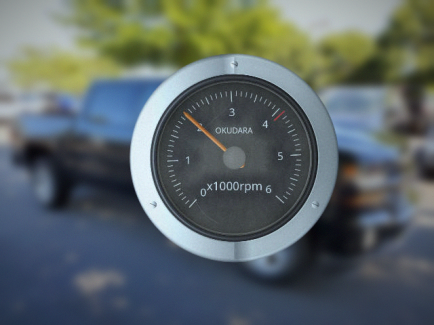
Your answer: **2000** rpm
